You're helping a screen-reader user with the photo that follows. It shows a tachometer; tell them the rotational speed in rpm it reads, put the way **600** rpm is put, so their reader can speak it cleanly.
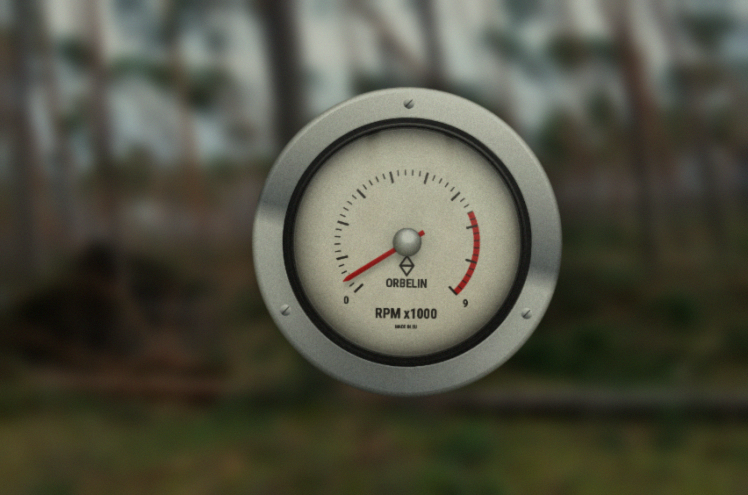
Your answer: **400** rpm
